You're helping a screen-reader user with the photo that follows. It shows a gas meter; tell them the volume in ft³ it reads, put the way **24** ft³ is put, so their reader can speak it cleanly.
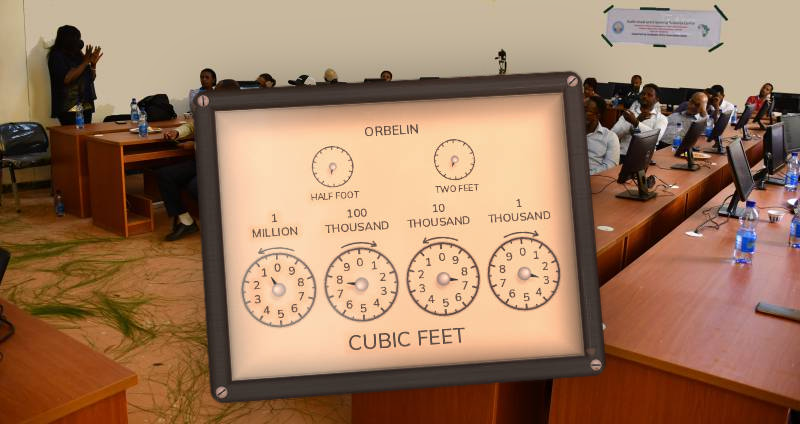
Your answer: **77300** ft³
